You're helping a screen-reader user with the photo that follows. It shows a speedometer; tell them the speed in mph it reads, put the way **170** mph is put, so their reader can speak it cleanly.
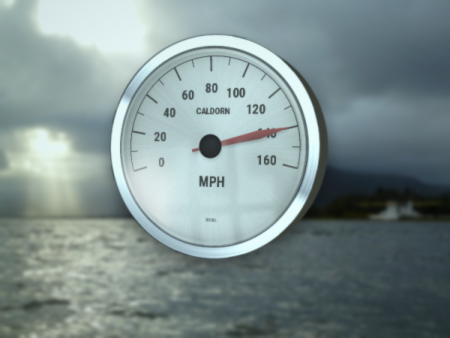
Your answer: **140** mph
